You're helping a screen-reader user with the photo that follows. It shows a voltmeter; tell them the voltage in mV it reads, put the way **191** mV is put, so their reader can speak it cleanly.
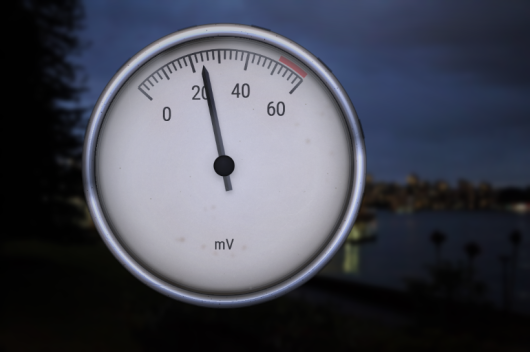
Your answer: **24** mV
